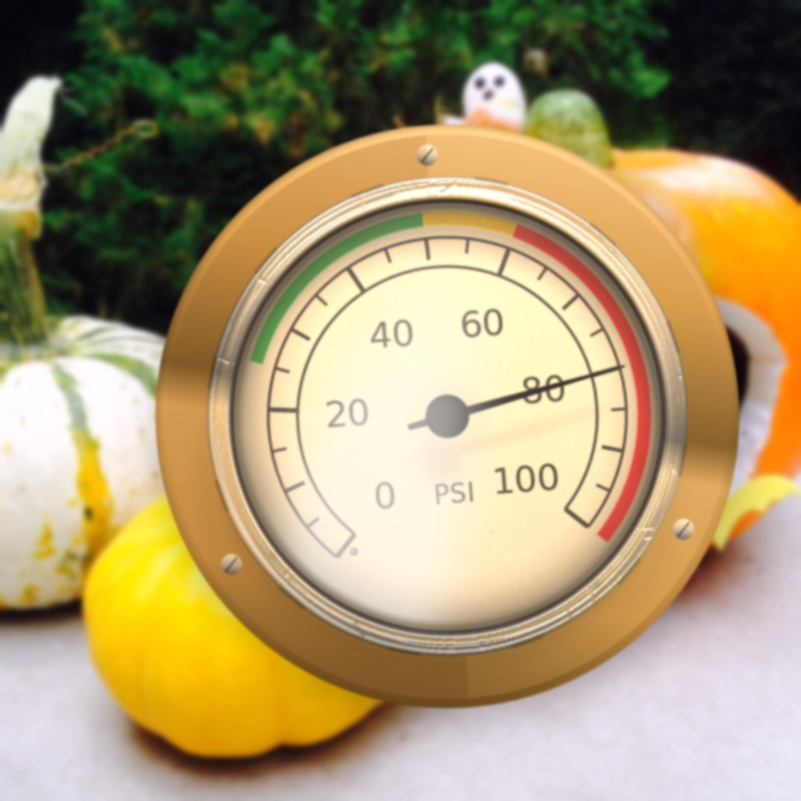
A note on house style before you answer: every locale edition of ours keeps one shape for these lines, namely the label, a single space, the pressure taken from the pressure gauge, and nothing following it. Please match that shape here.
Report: 80 psi
